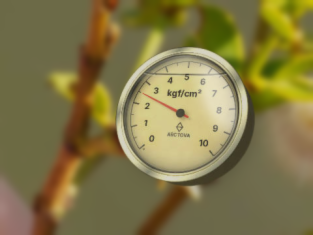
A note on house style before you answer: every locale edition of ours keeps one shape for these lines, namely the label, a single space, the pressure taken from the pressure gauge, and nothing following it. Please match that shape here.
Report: 2.5 kg/cm²
